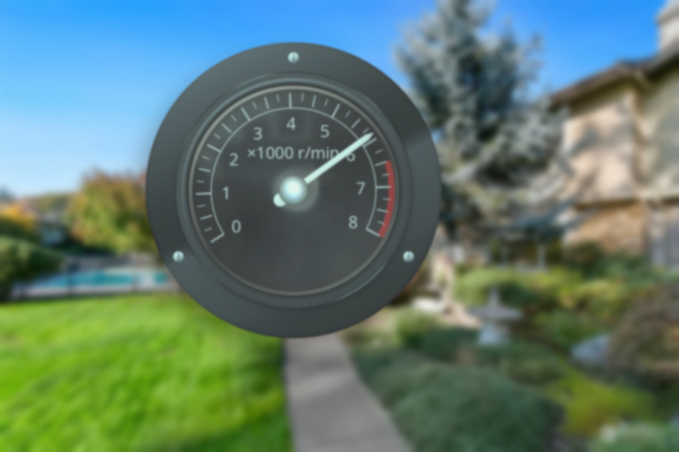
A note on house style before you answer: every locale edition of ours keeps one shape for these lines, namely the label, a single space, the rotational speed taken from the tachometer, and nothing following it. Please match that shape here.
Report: 5875 rpm
